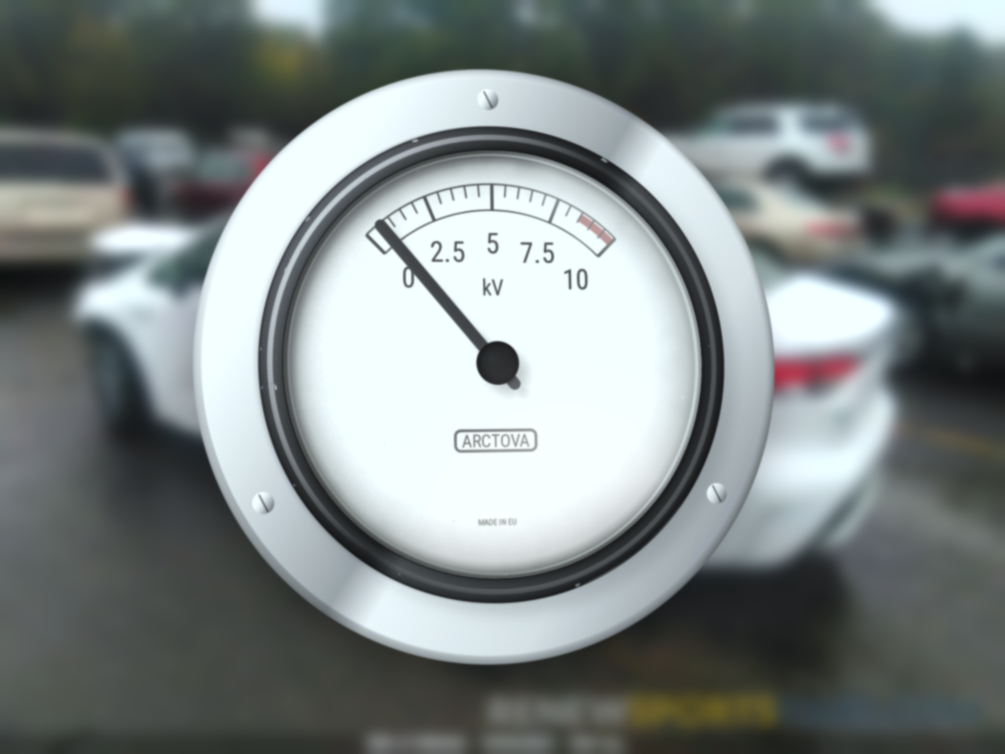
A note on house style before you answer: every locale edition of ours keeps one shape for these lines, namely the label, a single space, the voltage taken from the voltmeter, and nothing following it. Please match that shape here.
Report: 0.5 kV
